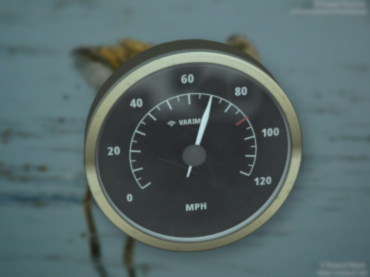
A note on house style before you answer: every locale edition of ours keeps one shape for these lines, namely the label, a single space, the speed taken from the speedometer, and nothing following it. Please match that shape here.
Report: 70 mph
